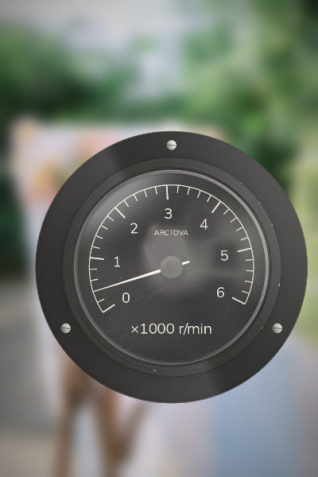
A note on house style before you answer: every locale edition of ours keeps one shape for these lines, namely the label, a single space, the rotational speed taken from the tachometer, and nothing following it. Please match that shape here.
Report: 400 rpm
